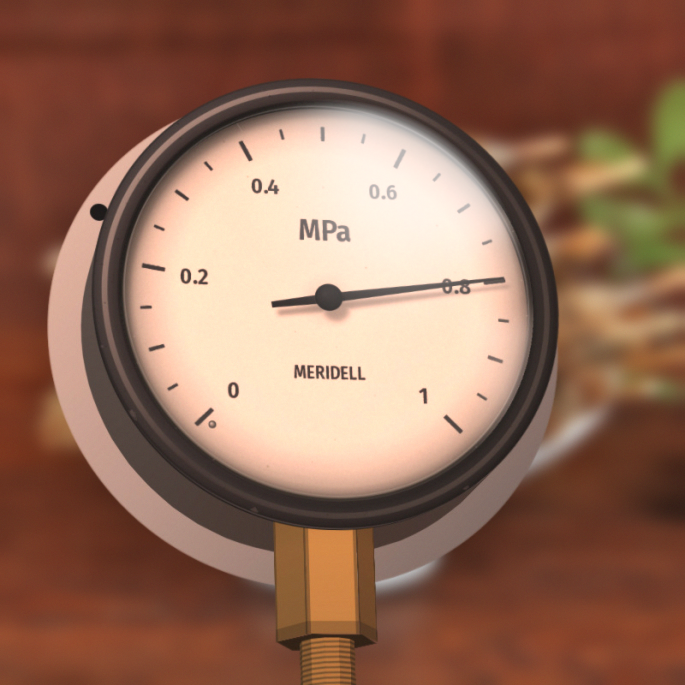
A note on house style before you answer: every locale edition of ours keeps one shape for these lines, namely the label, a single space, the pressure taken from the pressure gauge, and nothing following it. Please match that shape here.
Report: 0.8 MPa
